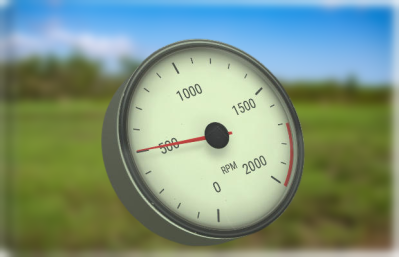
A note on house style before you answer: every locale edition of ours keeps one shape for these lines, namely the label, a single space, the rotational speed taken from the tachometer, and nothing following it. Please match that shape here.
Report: 500 rpm
